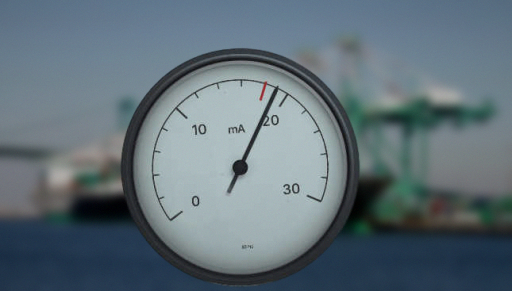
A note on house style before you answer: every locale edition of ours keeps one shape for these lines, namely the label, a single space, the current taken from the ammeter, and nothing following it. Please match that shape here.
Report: 19 mA
